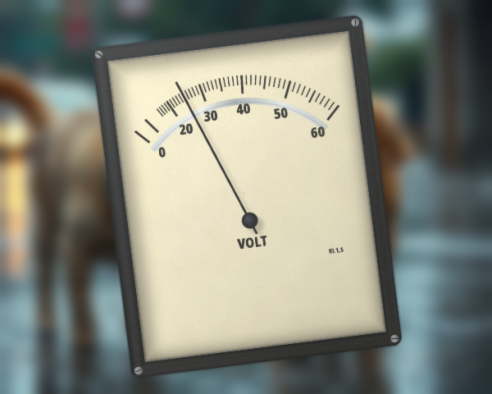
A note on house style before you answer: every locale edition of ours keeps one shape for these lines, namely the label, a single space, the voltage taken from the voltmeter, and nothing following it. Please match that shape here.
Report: 25 V
